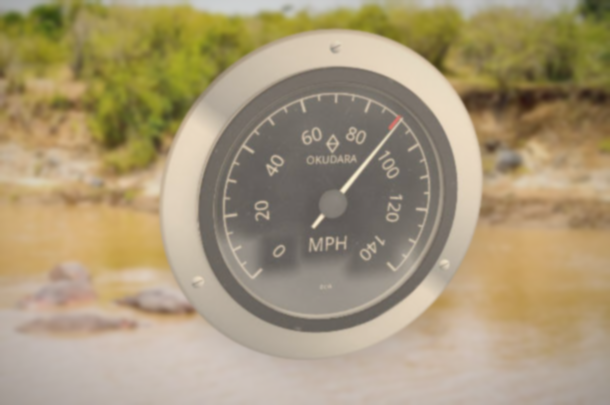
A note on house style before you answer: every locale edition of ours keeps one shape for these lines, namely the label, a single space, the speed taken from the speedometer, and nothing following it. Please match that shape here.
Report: 90 mph
